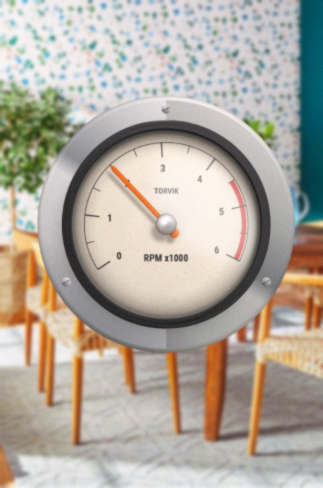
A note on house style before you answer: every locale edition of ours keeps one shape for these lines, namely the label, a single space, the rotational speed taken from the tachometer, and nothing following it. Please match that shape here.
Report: 2000 rpm
